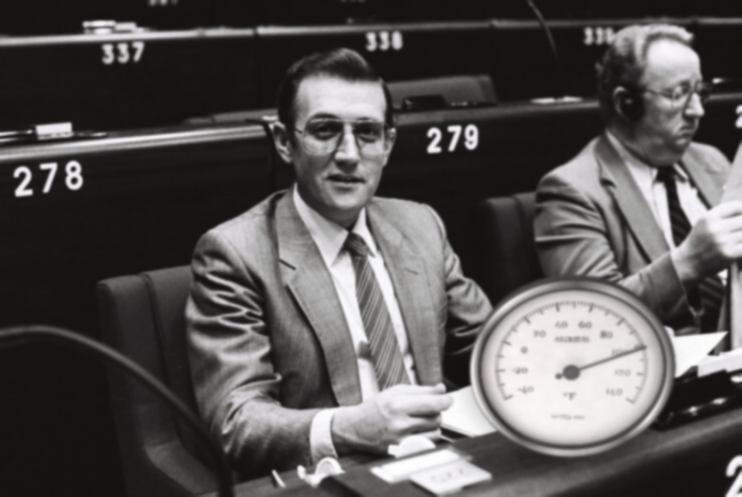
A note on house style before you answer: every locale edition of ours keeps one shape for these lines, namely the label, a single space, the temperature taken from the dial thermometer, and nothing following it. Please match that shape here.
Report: 100 °F
